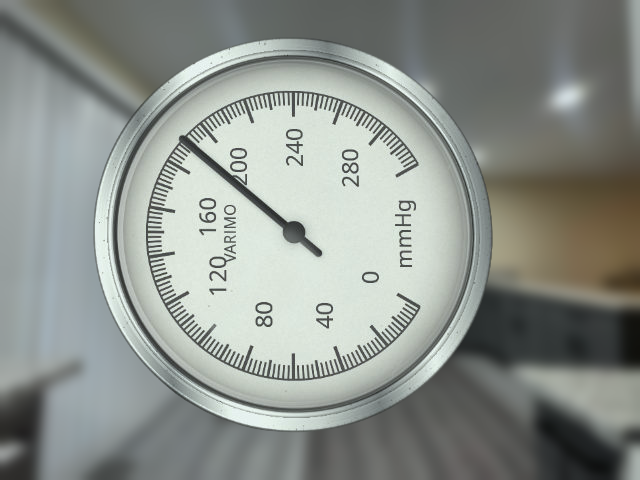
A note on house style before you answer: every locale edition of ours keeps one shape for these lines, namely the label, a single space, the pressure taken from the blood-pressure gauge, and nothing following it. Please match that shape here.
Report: 190 mmHg
